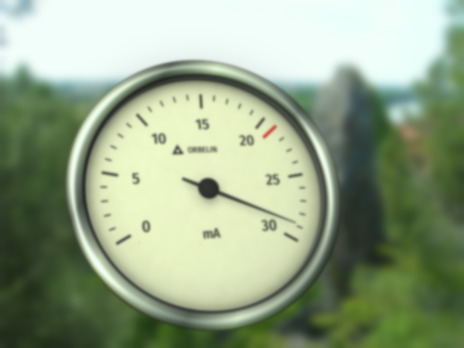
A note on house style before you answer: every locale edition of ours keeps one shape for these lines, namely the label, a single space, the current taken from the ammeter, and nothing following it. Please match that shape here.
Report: 29 mA
